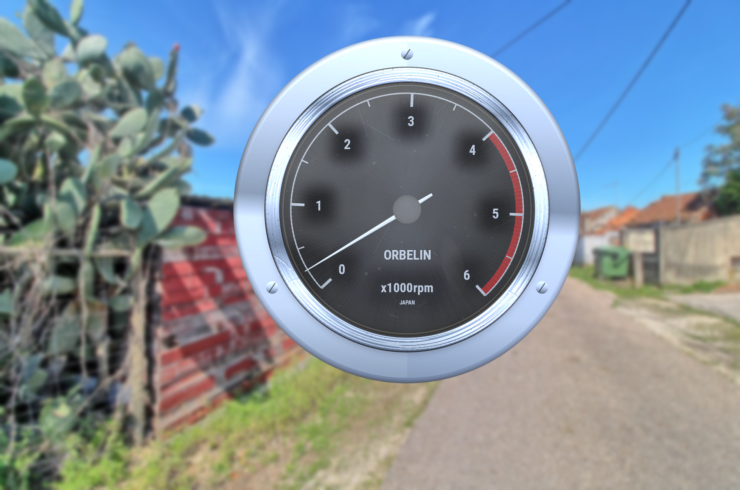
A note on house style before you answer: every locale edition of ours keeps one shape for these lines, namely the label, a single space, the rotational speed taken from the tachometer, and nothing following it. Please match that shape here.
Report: 250 rpm
